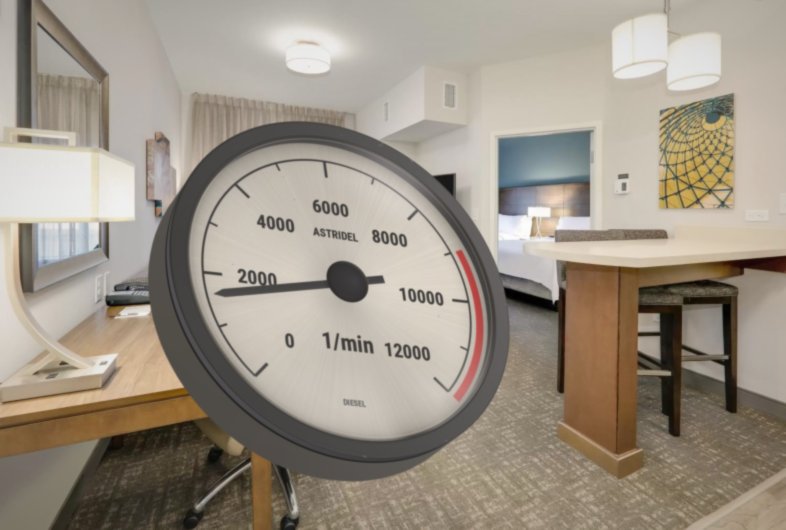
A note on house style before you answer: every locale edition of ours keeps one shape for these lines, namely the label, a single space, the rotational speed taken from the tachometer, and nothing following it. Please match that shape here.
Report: 1500 rpm
